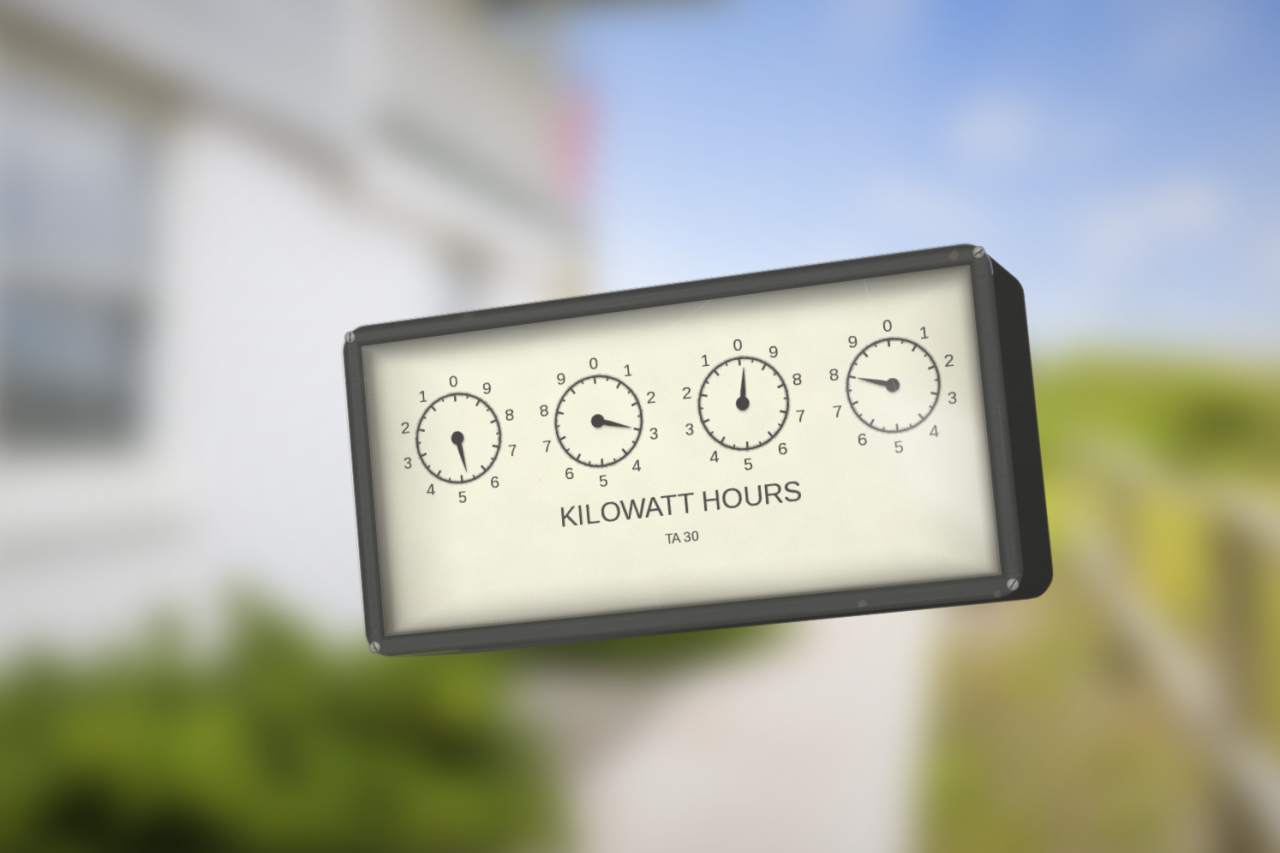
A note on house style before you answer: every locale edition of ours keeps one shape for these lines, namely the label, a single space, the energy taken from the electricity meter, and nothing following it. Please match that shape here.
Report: 5298 kWh
